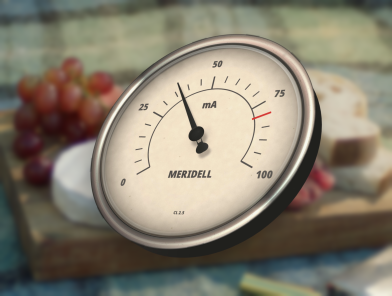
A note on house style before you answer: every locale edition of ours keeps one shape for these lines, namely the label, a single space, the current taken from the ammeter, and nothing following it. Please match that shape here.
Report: 37.5 mA
